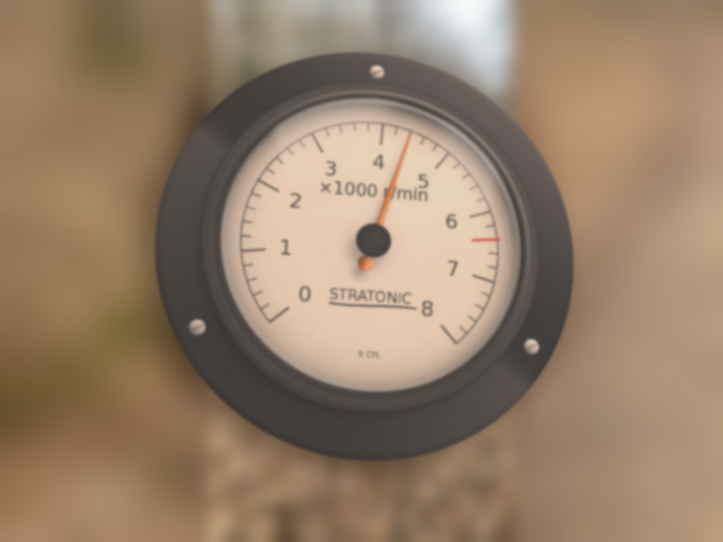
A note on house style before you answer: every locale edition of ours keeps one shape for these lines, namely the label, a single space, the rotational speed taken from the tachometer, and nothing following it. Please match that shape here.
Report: 4400 rpm
